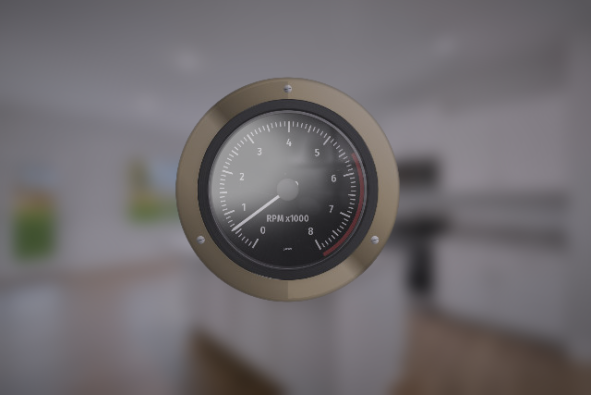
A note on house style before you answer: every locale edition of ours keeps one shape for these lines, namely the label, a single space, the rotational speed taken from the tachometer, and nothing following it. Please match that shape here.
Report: 600 rpm
